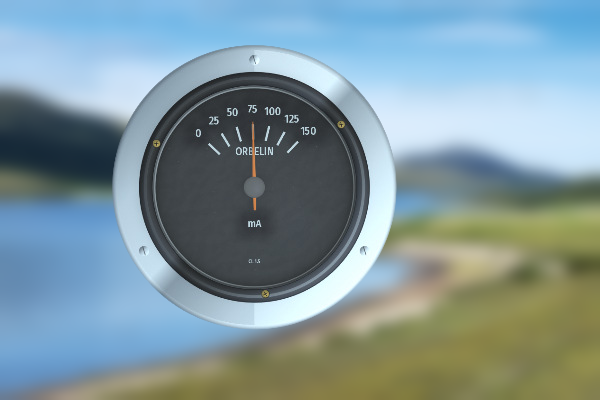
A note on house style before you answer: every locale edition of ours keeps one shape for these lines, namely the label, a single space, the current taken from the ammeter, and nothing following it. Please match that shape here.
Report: 75 mA
